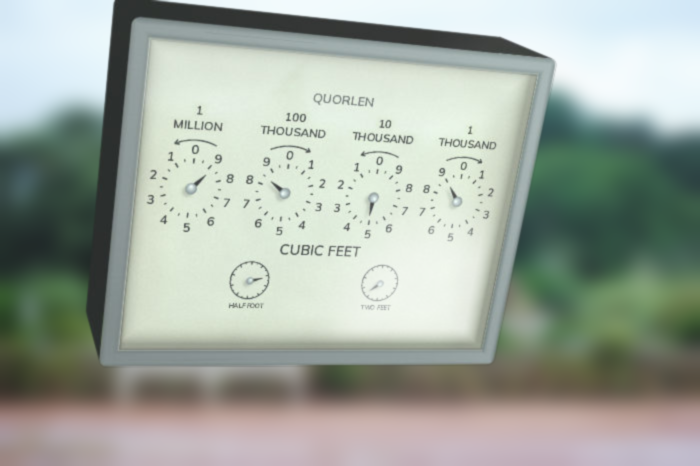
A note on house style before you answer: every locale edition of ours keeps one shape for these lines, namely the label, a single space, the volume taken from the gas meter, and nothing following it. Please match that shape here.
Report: 884900 ft³
